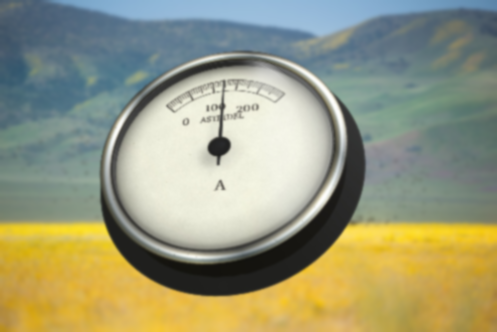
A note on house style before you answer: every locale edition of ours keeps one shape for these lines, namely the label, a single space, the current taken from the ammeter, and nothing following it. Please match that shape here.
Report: 125 A
